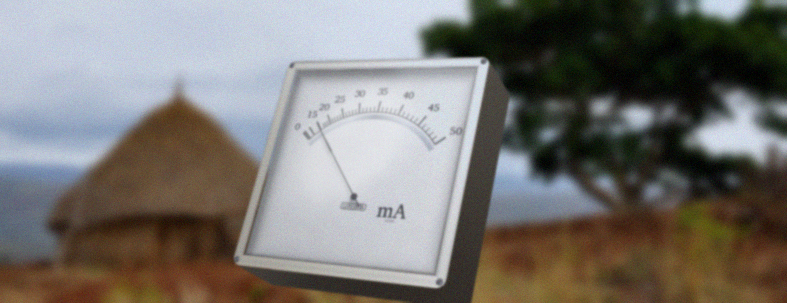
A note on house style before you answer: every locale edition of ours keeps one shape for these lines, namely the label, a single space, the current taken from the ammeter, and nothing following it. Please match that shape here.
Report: 15 mA
